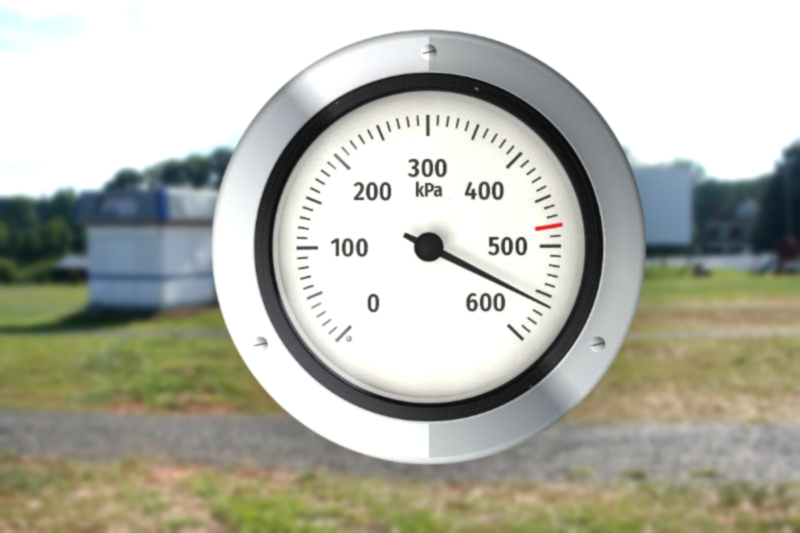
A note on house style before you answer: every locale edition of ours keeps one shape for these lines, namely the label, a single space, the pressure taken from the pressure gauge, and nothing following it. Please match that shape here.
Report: 560 kPa
